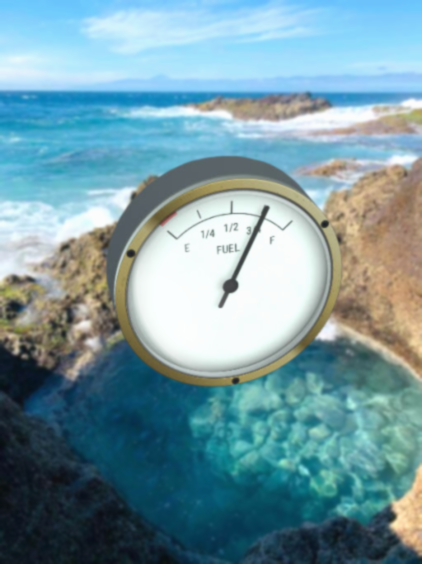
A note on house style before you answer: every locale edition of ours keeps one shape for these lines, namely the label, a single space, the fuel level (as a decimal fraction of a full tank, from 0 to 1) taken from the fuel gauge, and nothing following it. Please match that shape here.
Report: 0.75
